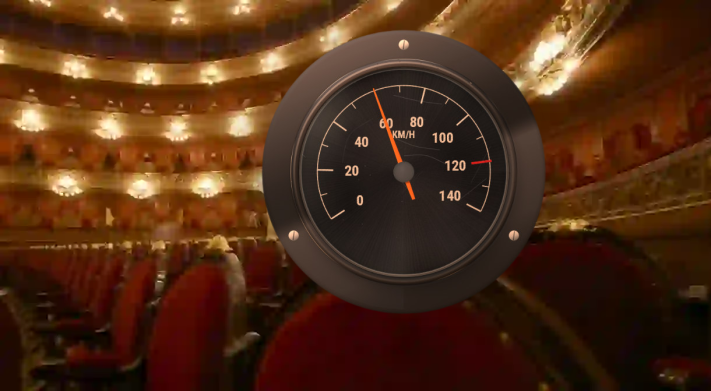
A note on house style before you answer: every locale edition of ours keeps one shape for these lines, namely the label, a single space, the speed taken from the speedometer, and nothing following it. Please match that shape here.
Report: 60 km/h
